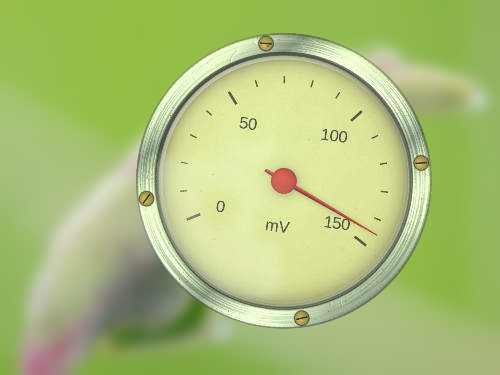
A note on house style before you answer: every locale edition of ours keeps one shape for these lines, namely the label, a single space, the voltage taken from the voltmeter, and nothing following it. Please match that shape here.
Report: 145 mV
